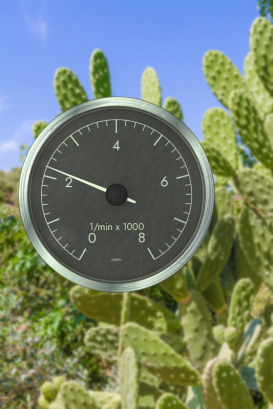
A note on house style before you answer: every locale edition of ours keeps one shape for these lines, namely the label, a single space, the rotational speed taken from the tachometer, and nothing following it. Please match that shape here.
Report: 2200 rpm
